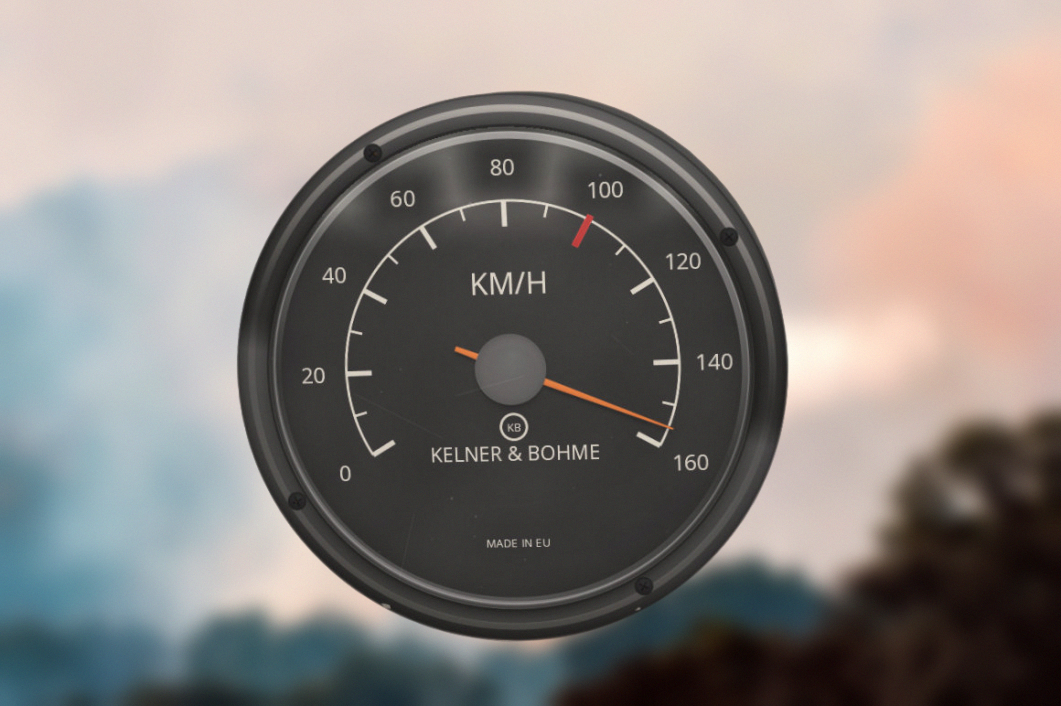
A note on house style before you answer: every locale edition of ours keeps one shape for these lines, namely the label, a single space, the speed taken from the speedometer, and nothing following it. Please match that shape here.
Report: 155 km/h
